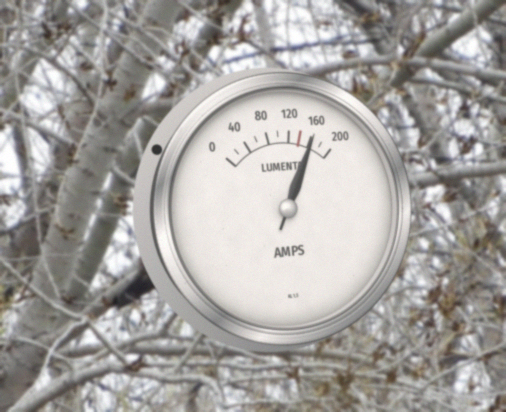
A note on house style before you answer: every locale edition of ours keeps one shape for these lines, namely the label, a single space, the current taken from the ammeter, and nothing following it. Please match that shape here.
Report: 160 A
